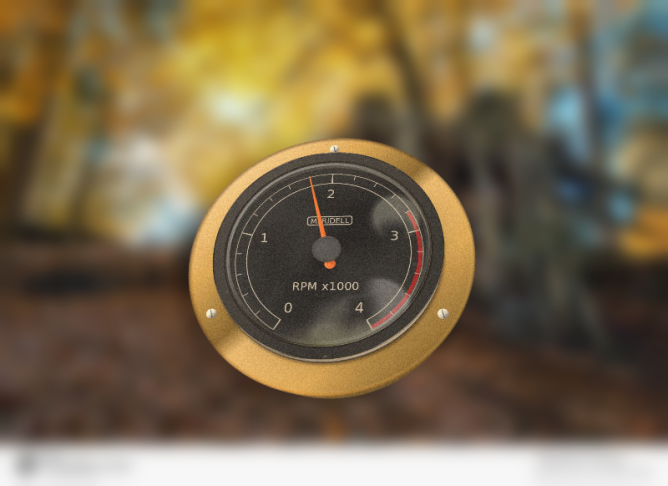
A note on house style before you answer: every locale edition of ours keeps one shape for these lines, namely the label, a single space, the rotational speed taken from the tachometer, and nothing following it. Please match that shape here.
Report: 1800 rpm
